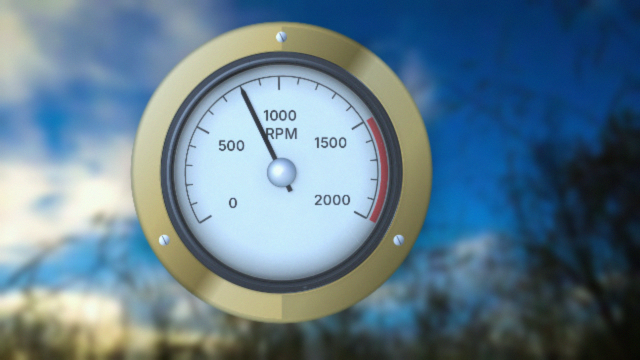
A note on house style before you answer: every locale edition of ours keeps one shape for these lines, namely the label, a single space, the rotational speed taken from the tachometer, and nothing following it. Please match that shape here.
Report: 800 rpm
